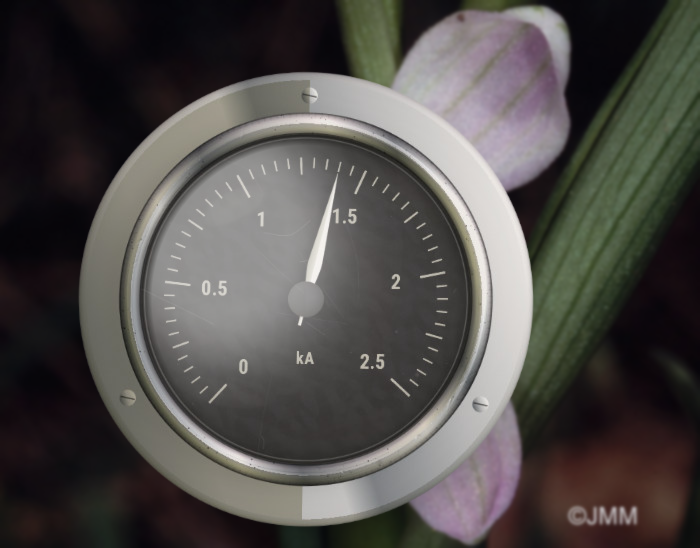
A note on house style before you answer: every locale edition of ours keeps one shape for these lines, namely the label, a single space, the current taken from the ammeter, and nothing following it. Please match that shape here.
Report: 1.4 kA
